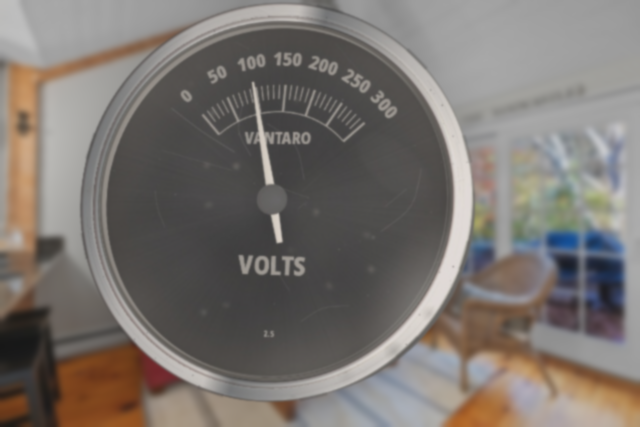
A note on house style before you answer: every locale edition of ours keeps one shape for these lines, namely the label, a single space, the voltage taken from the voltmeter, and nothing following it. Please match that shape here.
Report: 100 V
